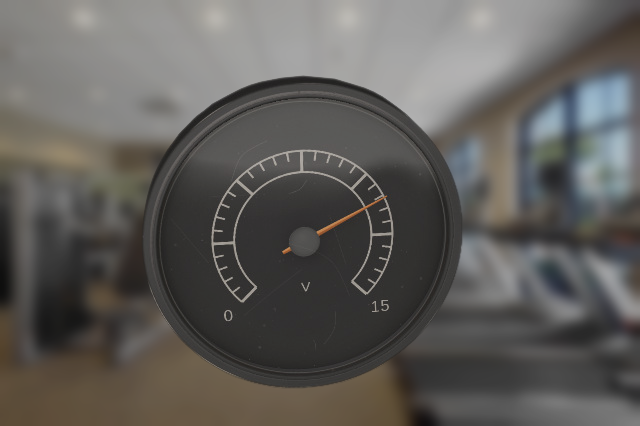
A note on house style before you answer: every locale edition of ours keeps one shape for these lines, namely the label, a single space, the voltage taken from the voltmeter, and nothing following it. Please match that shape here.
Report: 11 V
